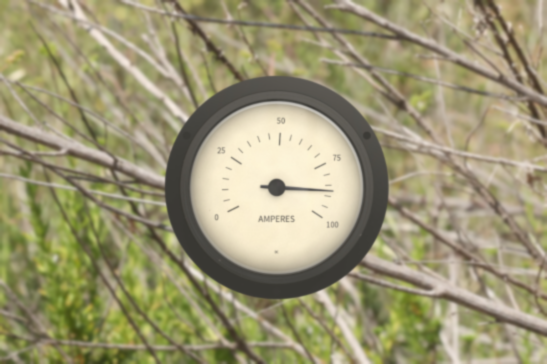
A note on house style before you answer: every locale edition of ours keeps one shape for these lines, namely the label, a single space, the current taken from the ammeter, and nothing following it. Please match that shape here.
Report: 87.5 A
